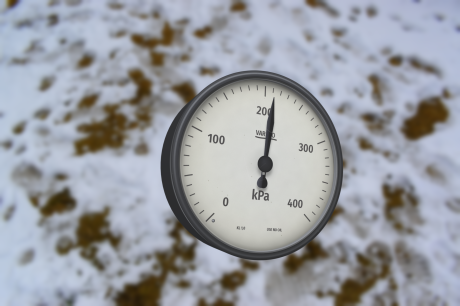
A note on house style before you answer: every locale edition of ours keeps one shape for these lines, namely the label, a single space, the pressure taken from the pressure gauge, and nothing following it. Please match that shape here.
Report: 210 kPa
